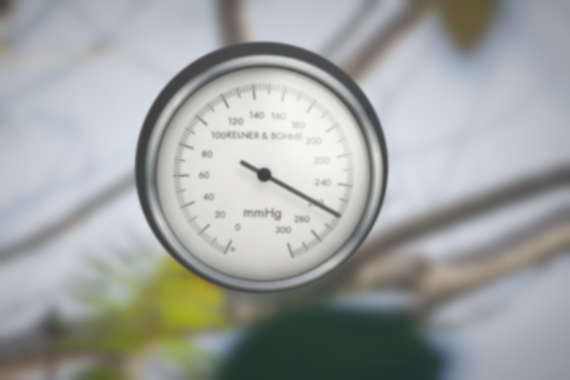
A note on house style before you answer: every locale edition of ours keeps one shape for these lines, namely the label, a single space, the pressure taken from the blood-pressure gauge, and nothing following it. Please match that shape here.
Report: 260 mmHg
